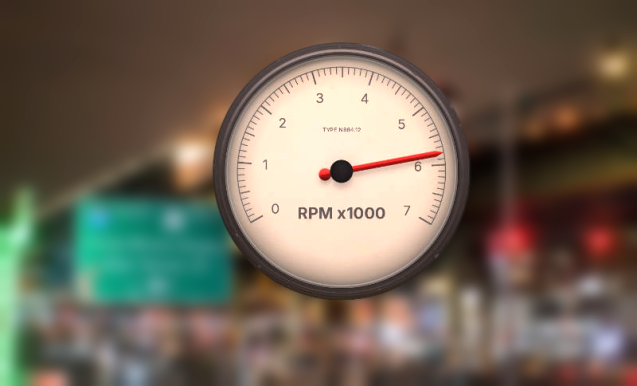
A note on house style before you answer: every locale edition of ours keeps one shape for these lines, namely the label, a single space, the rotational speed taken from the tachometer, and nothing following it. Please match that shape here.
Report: 5800 rpm
